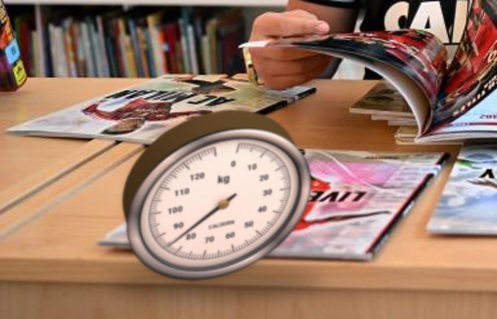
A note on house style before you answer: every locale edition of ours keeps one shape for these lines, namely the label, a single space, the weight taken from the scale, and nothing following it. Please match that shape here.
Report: 85 kg
